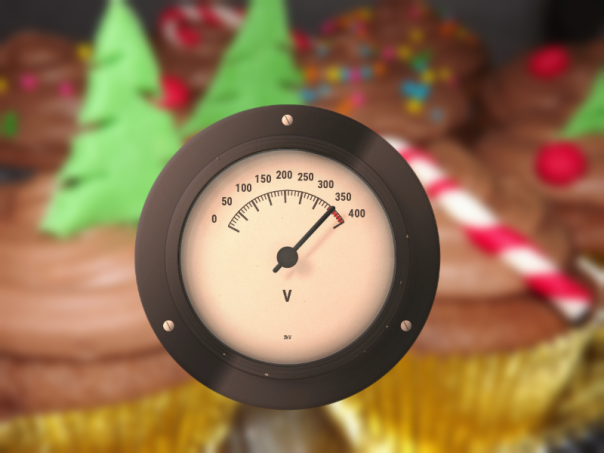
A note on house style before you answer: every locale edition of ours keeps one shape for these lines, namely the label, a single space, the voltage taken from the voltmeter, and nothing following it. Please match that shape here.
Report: 350 V
